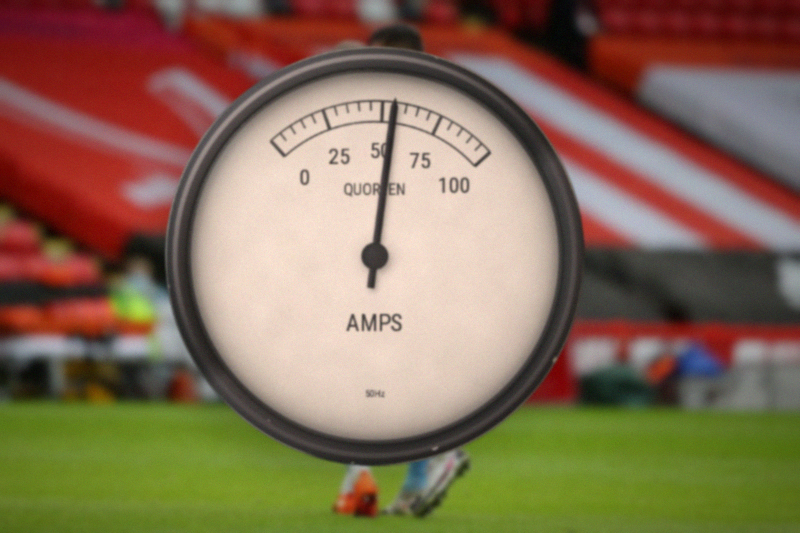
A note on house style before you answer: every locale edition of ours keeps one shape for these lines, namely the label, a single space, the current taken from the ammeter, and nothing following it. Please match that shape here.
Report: 55 A
